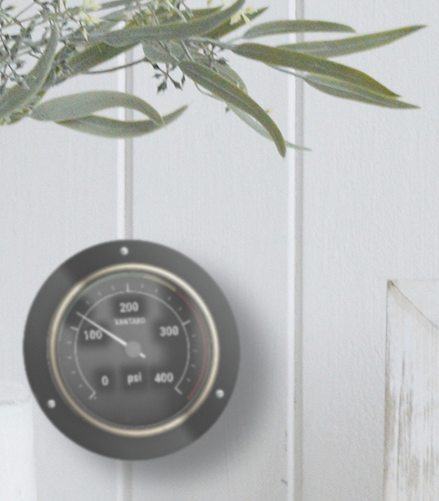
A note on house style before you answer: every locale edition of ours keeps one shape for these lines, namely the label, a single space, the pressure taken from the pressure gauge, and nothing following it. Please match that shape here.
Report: 120 psi
